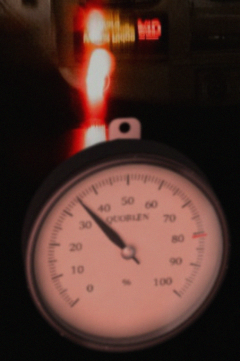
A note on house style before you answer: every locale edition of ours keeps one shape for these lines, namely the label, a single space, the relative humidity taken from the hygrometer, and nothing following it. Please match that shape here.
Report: 35 %
